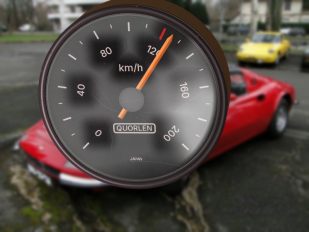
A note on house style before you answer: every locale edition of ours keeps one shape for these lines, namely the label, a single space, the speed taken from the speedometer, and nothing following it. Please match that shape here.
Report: 125 km/h
